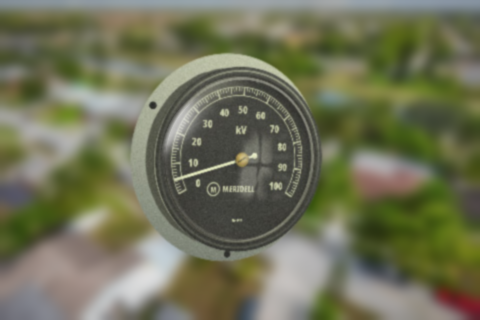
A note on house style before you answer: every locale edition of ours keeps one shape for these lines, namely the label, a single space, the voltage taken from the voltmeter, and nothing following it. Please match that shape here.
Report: 5 kV
